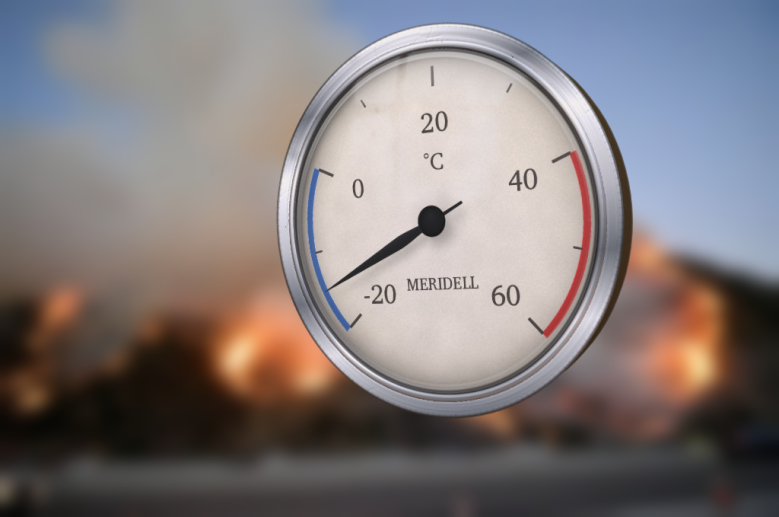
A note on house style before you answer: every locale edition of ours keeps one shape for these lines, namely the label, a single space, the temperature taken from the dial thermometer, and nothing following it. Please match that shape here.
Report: -15 °C
